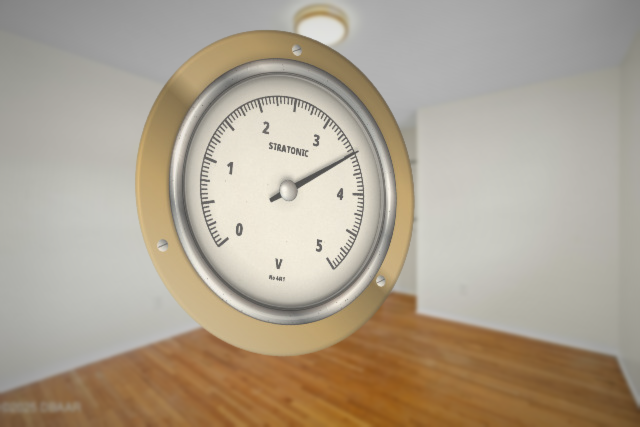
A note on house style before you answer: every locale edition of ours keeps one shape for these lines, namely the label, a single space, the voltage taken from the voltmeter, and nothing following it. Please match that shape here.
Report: 3.5 V
